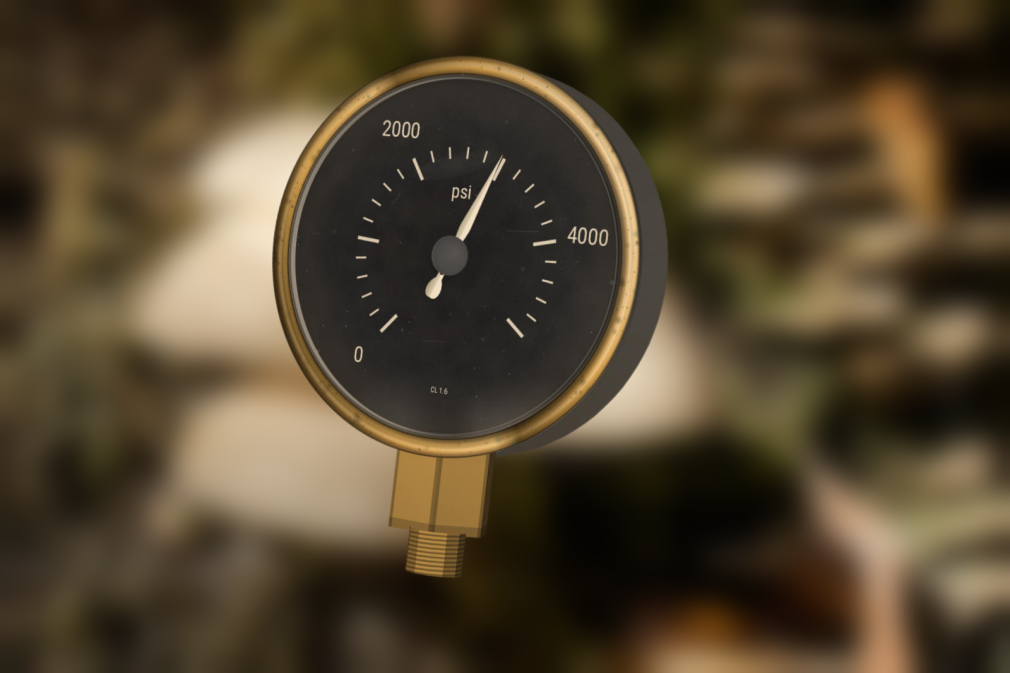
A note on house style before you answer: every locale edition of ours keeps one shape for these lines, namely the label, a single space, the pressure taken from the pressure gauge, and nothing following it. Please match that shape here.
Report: 3000 psi
